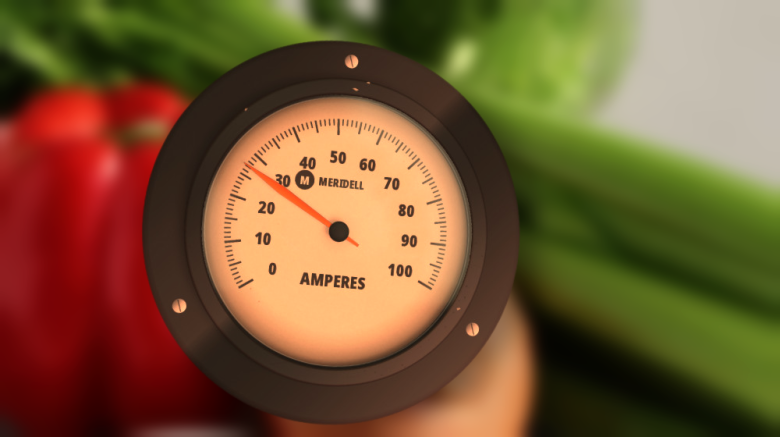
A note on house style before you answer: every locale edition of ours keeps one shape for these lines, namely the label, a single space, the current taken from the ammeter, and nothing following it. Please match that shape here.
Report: 27 A
